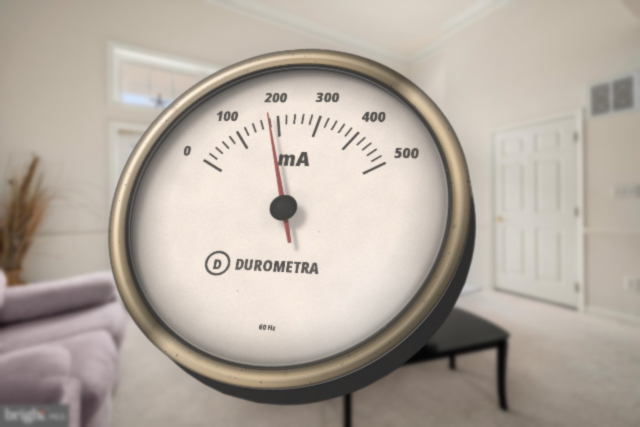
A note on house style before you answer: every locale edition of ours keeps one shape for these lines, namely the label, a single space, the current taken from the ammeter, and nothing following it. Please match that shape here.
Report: 180 mA
